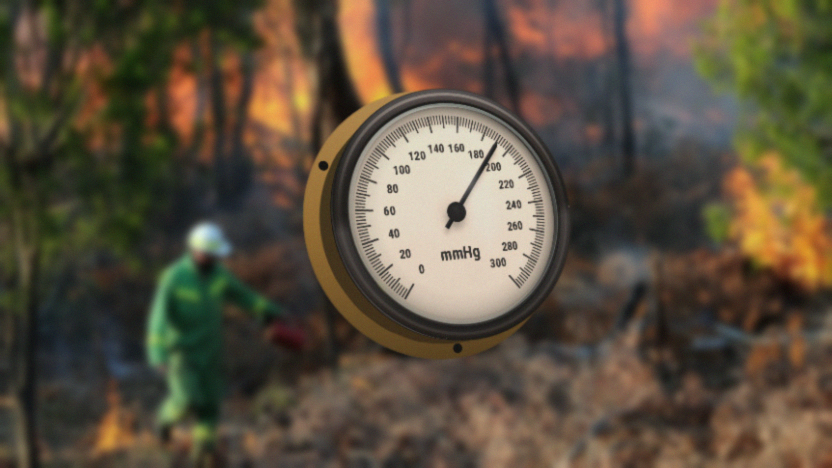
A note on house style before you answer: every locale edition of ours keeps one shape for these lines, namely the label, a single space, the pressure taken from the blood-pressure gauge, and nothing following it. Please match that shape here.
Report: 190 mmHg
